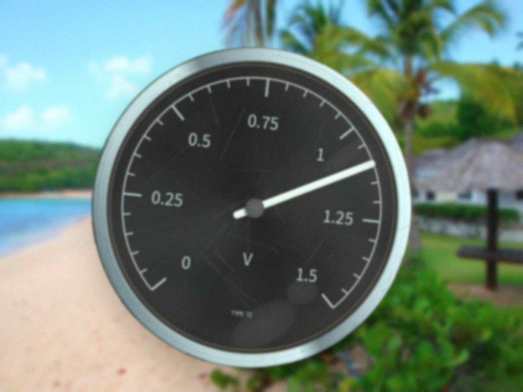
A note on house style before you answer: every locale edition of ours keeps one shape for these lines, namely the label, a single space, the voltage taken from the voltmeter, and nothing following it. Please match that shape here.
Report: 1.1 V
